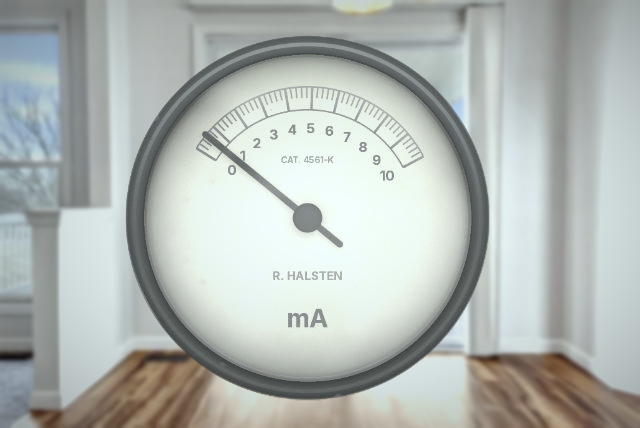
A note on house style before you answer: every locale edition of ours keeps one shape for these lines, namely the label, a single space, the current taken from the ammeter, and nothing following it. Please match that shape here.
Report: 0.6 mA
